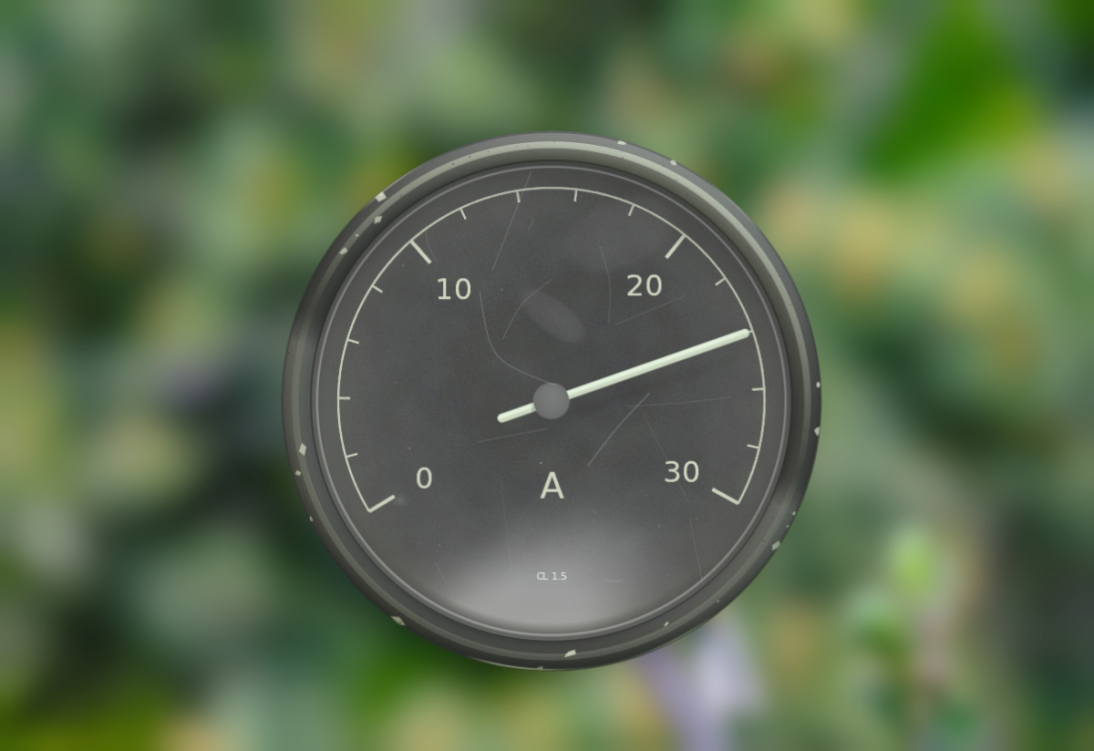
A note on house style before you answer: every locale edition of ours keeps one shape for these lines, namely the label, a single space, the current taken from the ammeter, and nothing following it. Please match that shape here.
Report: 24 A
